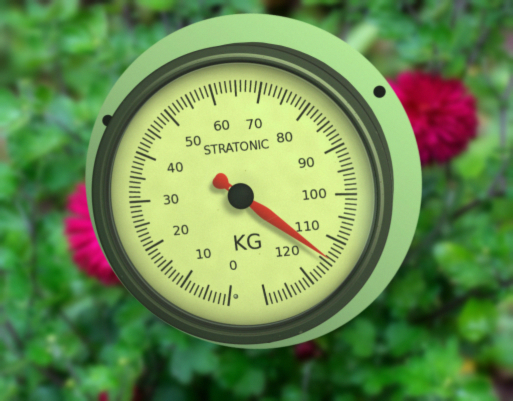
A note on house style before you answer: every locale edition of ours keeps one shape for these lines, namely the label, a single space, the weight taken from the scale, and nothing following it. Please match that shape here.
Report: 114 kg
